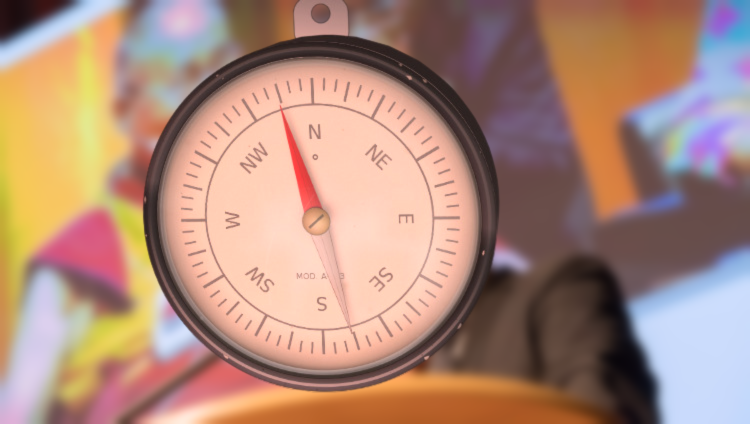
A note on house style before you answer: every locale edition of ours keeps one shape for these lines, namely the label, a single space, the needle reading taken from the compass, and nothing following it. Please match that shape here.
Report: 345 °
